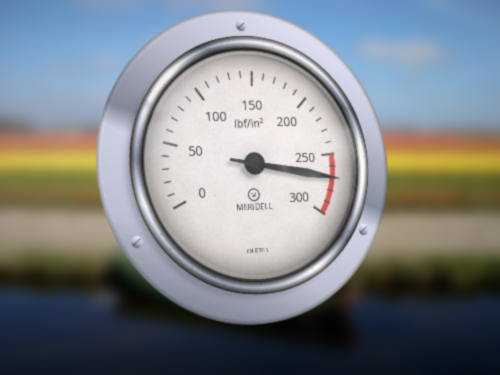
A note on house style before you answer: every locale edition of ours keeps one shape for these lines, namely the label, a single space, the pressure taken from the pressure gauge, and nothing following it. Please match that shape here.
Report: 270 psi
